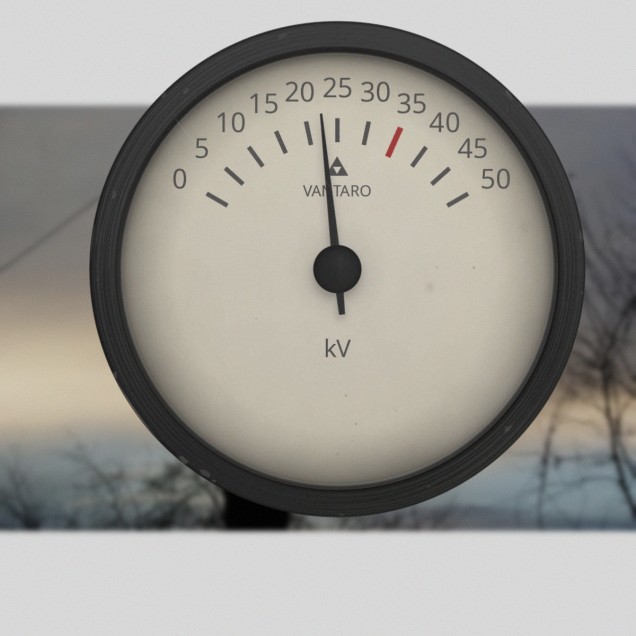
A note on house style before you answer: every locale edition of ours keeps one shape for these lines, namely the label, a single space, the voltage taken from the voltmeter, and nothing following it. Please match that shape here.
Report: 22.5 kV
